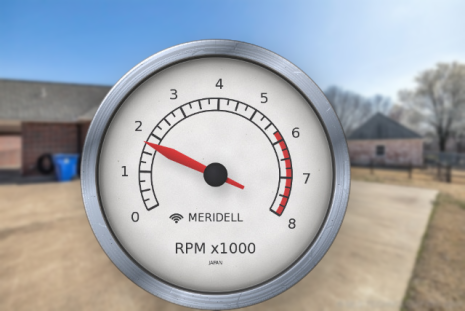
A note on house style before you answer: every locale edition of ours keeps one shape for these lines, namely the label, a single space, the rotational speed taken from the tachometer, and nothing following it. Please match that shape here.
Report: 1750 rpm
